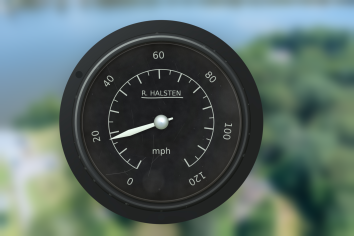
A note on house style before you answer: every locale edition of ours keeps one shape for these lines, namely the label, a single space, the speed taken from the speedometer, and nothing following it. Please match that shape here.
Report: 17.5 mph
